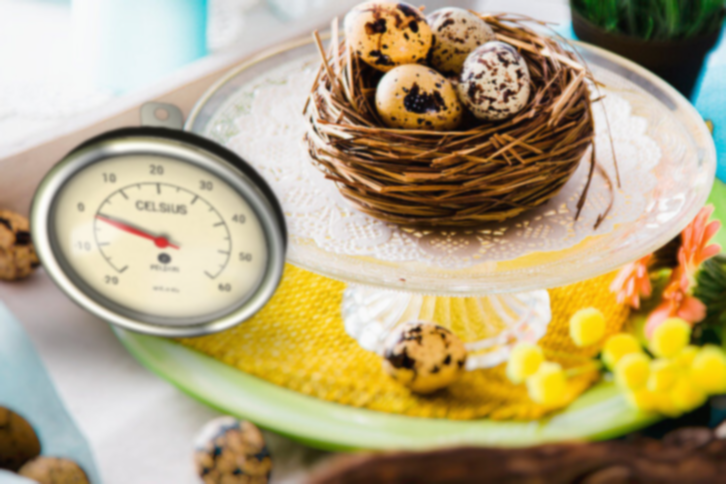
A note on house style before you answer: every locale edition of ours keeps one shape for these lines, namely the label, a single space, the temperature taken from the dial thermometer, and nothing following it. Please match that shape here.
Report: 0 °C
